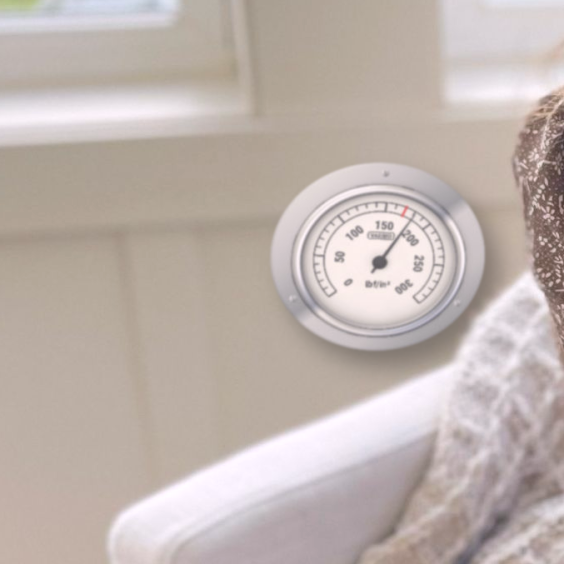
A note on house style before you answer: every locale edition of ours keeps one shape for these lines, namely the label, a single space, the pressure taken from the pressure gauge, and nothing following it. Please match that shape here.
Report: 180 psi
